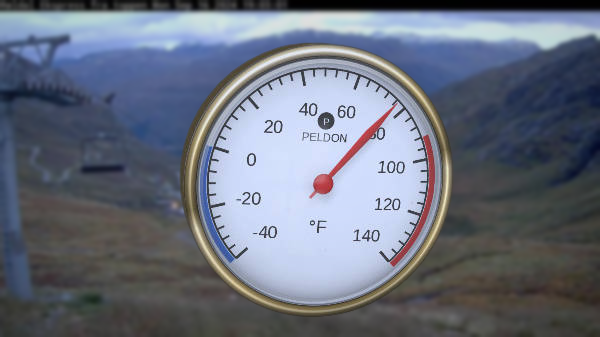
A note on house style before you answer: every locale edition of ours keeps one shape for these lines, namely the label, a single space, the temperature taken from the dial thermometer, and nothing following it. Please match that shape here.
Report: 76 °F
